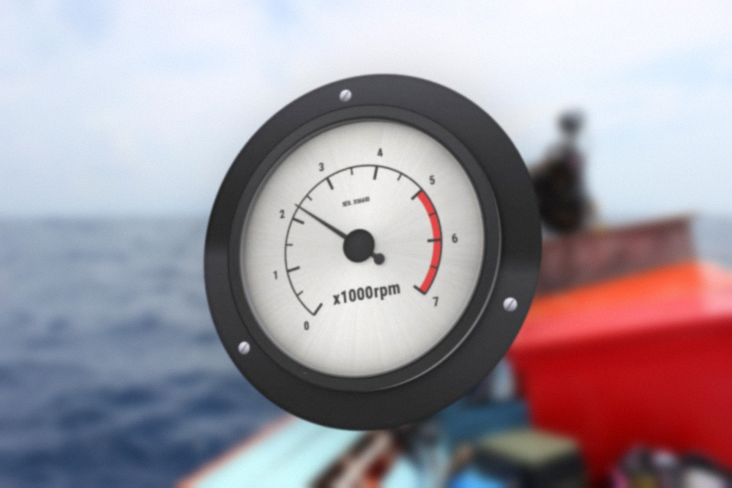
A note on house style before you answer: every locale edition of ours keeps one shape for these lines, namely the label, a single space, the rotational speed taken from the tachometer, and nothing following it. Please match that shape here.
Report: 2250 rpm
